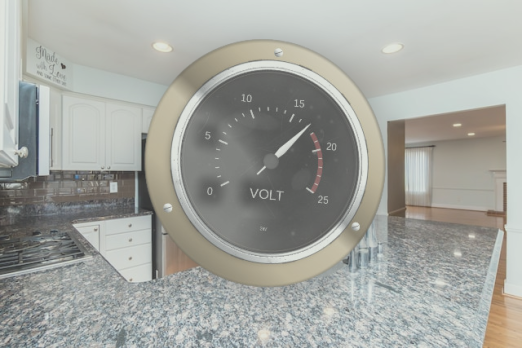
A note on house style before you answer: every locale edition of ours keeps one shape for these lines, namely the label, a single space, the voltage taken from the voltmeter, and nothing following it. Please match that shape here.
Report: 17 V
